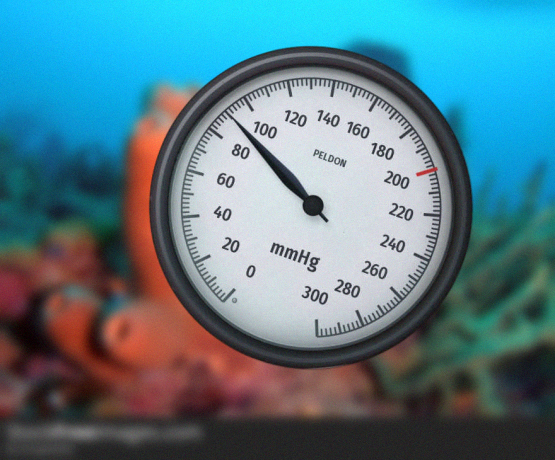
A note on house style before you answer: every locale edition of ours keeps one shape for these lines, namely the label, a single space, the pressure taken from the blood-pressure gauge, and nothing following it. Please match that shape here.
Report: 90 mmHg
